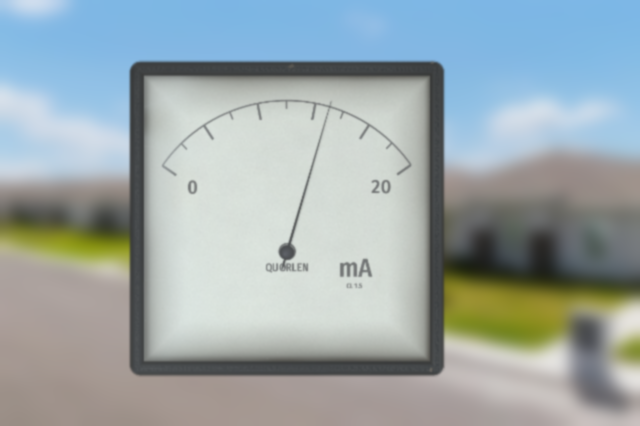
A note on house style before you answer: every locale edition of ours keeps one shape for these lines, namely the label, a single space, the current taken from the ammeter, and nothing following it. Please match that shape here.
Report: 13 mA
